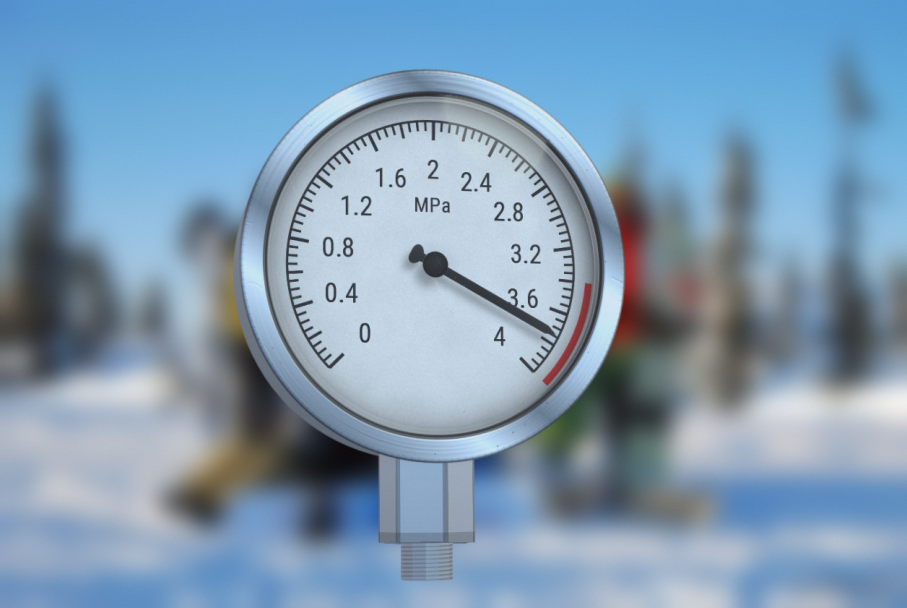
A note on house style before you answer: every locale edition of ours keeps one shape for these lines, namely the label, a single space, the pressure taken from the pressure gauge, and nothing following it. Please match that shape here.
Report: 3.75 MPa
